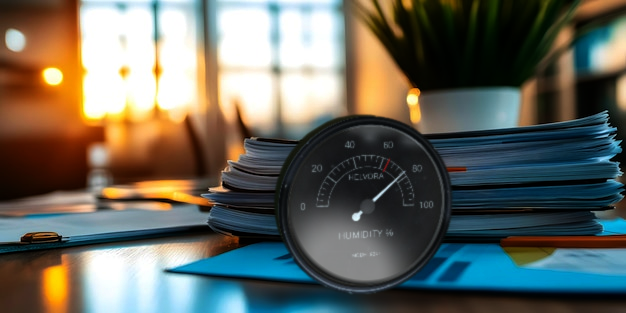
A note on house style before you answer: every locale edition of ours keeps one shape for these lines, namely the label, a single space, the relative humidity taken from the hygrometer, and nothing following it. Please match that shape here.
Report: 76 %
